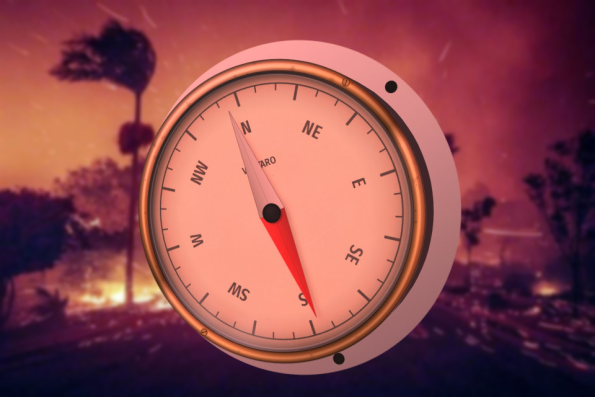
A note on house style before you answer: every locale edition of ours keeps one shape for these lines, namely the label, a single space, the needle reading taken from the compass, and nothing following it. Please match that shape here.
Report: 175 °
